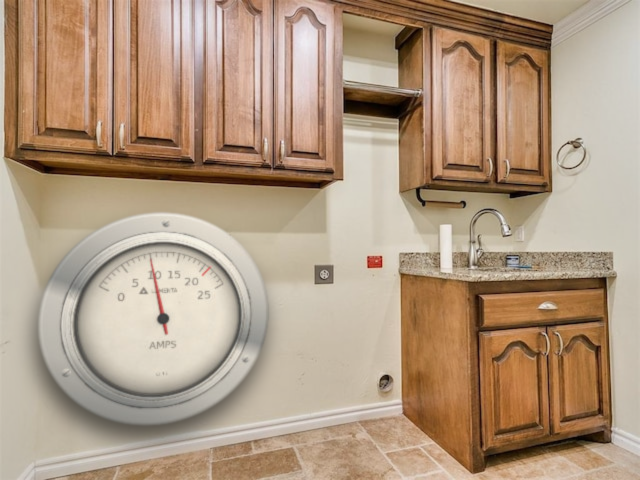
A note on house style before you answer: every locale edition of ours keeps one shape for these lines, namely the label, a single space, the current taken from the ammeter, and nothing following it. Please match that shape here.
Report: 10 A
